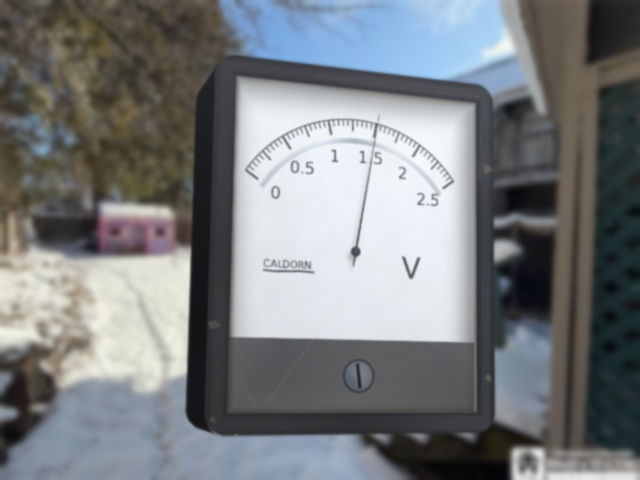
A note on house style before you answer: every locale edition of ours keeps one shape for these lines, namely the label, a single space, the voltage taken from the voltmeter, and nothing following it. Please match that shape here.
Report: 1.5 V
